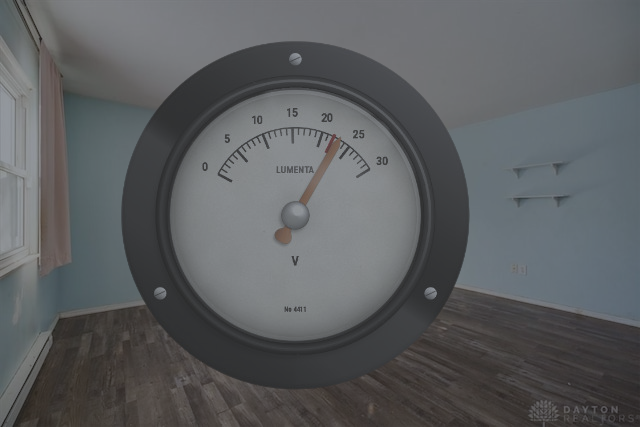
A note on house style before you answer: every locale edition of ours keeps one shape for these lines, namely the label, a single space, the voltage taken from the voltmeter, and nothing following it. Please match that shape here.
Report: 23 V
